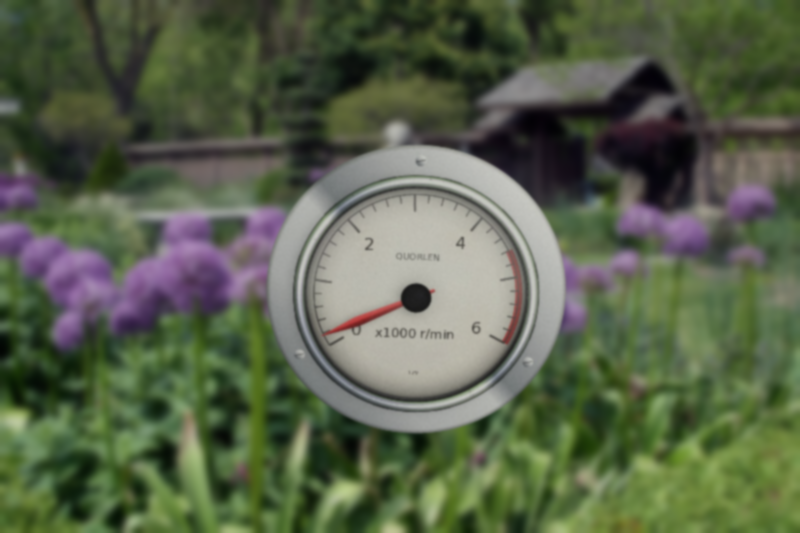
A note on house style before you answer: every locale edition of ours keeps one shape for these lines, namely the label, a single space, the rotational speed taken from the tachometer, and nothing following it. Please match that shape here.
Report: 200 rpm
